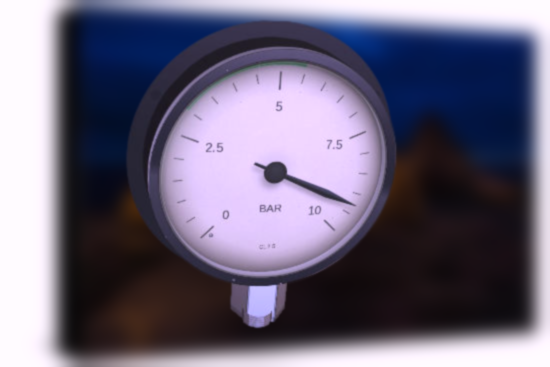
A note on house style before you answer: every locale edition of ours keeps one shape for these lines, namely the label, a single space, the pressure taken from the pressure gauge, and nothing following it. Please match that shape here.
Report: 9.25 bar
